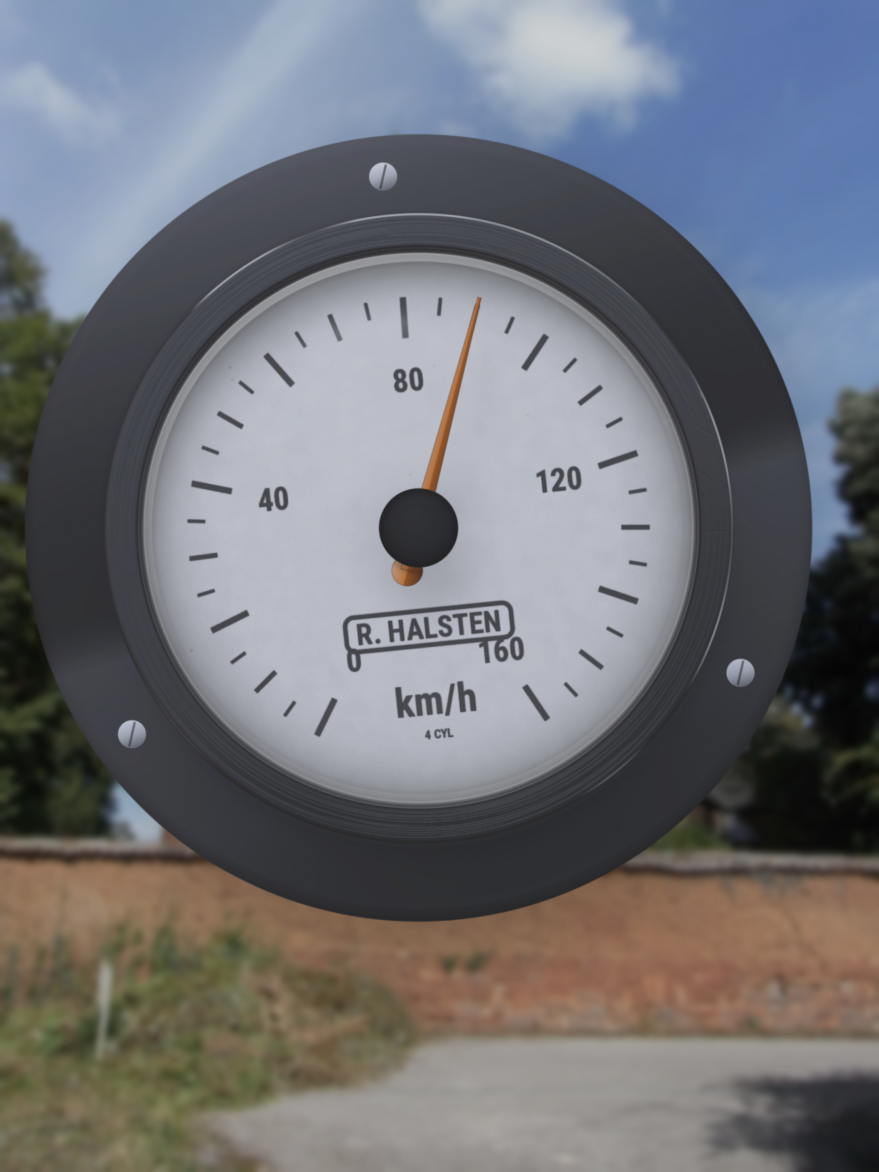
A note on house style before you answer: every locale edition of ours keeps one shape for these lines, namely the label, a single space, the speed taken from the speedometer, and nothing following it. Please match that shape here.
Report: 90 km/h
